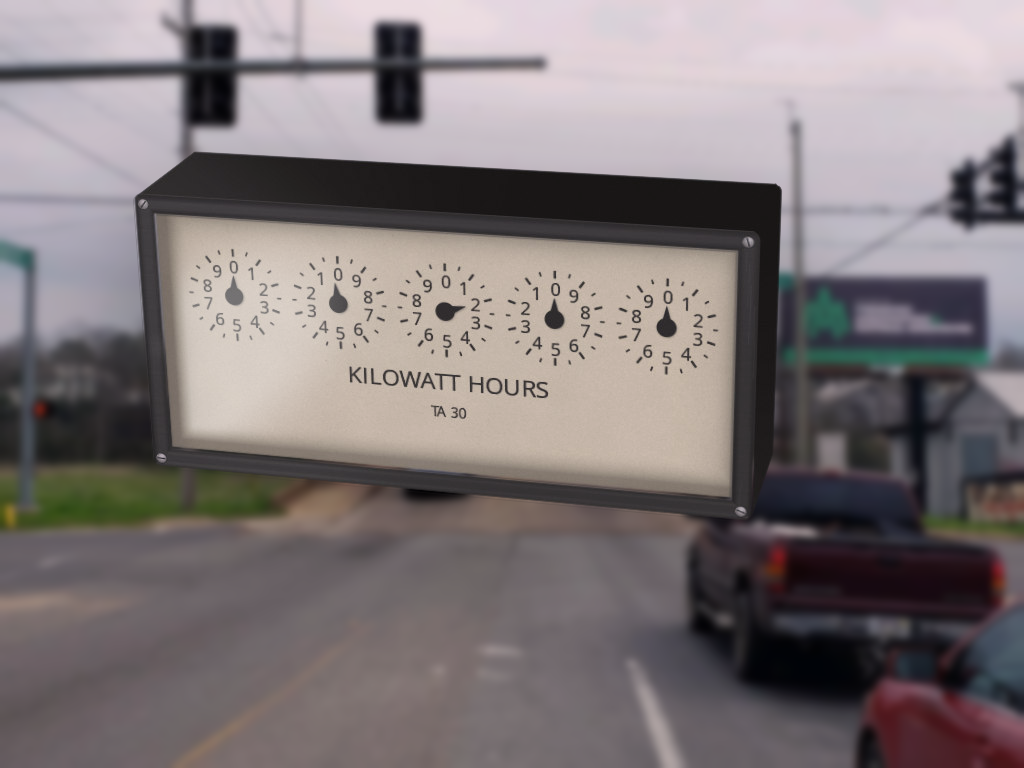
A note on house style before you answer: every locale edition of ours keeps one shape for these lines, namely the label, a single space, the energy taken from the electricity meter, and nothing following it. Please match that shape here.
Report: 200 kWh
